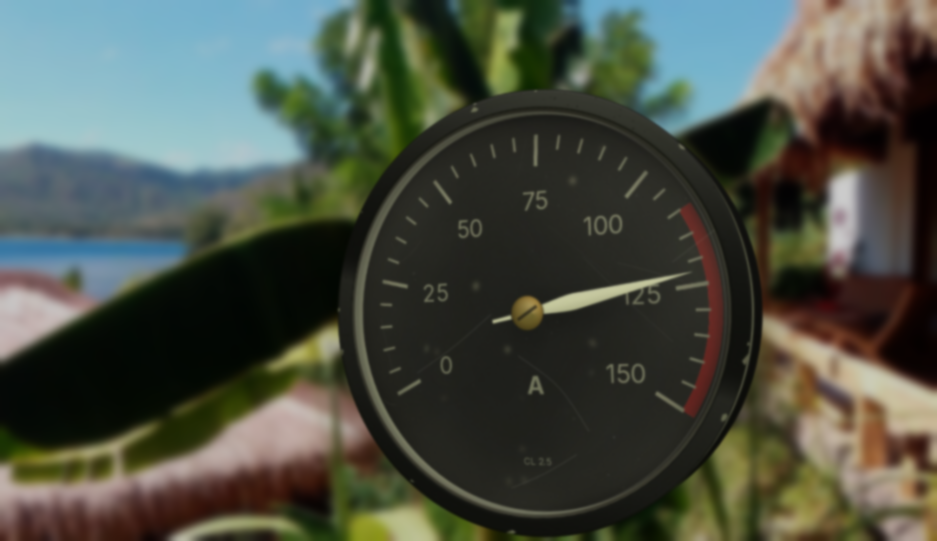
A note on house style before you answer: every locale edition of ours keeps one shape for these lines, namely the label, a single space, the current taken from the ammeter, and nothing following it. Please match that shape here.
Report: 122.5 A
